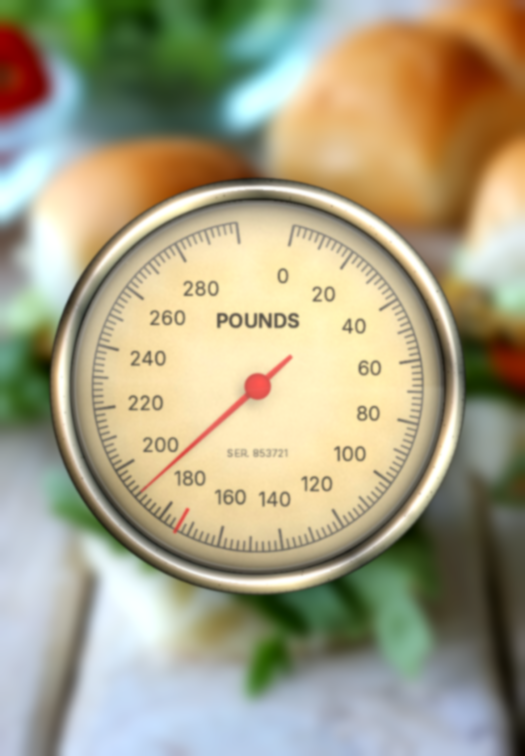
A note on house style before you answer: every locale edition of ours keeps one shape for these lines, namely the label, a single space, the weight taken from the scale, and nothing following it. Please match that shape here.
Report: 190 lb
